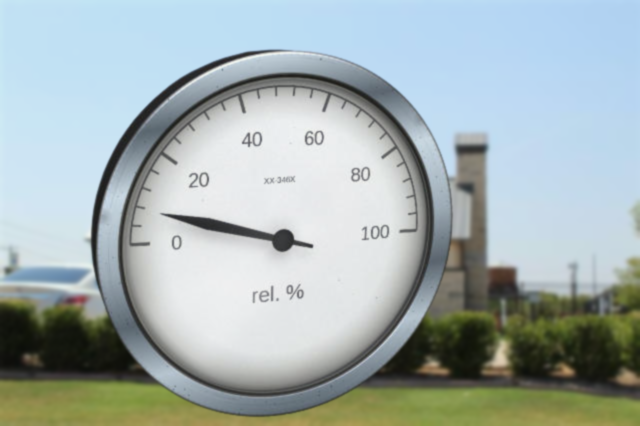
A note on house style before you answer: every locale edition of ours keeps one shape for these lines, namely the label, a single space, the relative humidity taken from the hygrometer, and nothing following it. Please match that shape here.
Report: 8 %
